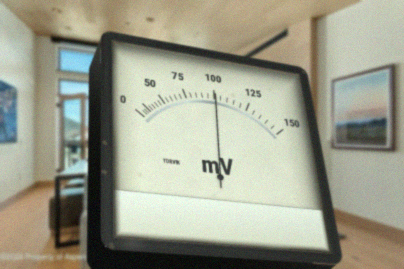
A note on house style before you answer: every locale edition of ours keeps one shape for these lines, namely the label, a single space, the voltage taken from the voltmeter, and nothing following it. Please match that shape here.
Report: 100 mV
